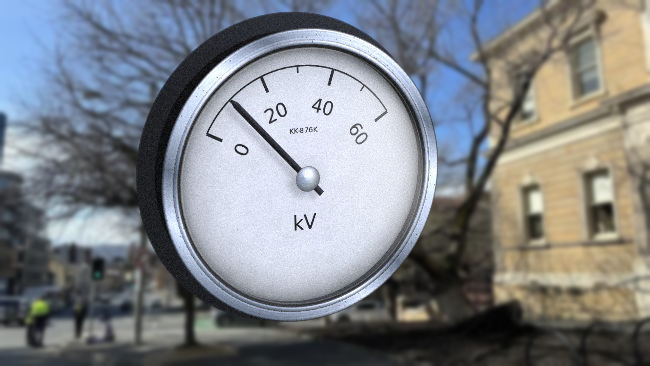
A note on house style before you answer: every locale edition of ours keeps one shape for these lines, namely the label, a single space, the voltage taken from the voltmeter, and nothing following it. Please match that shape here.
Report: 10 kV
